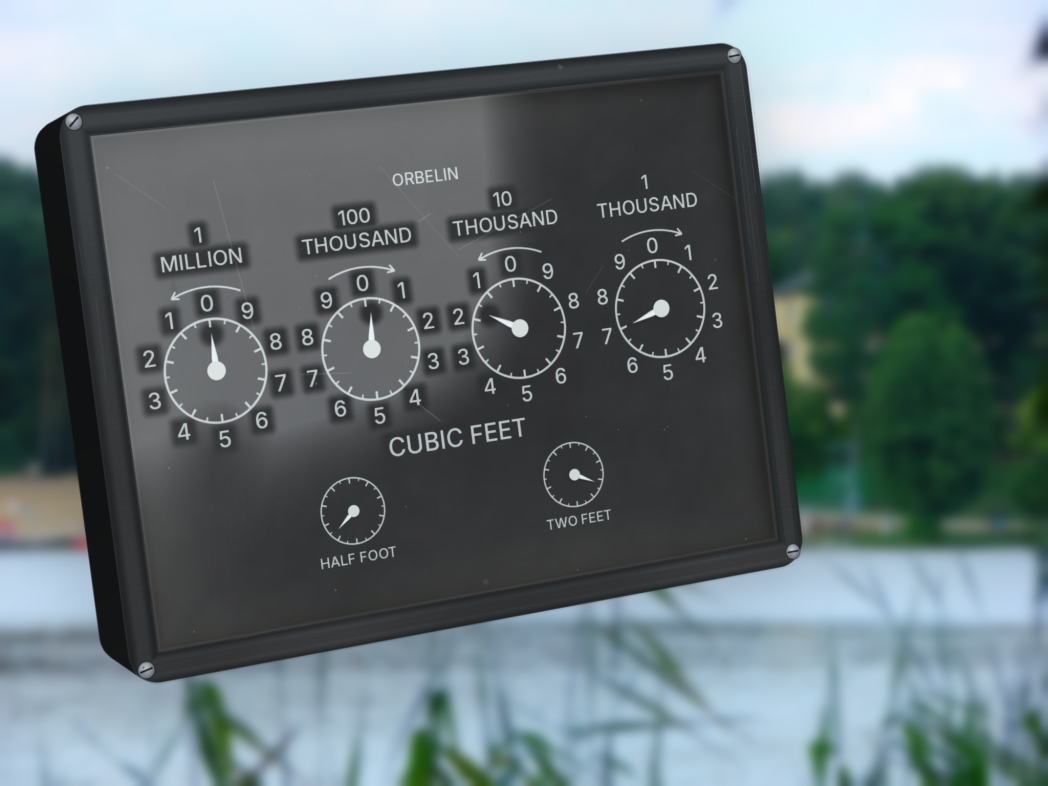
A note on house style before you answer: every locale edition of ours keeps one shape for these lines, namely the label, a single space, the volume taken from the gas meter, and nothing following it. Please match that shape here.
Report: 1700 ft³
